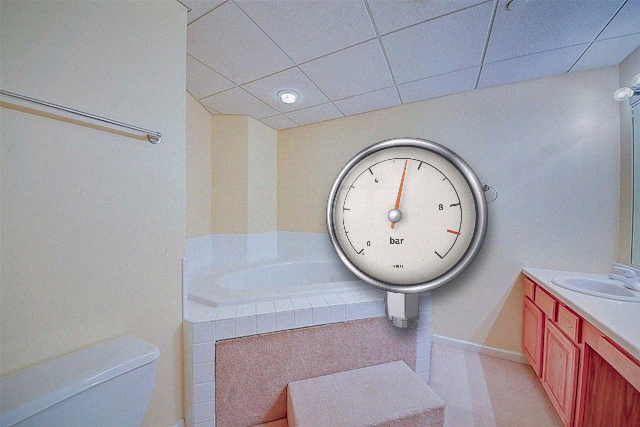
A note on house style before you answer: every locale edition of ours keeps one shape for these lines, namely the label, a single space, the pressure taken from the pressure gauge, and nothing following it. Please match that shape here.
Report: 5.5 bar
